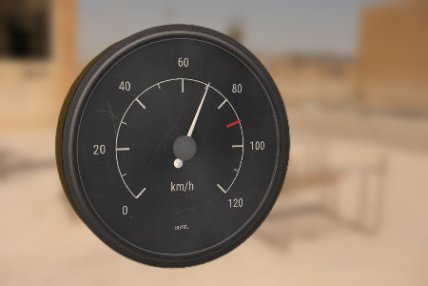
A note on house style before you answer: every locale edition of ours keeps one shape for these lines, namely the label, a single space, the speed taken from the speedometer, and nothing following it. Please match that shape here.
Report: 70 km/h
